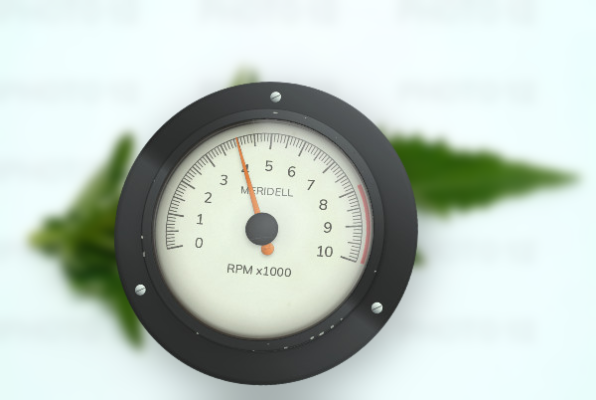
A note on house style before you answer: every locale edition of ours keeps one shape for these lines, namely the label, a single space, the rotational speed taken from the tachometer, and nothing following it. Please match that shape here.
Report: 4000 rpm
